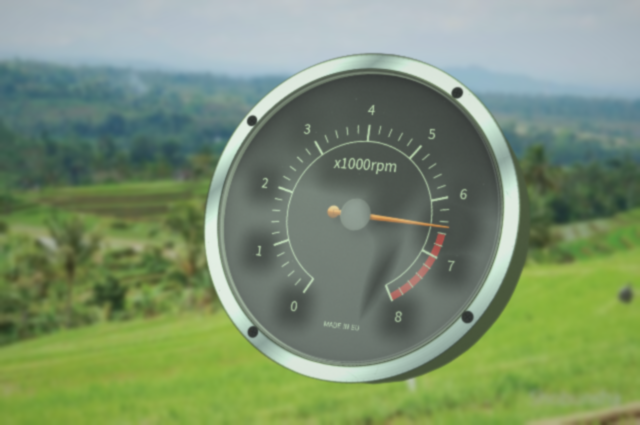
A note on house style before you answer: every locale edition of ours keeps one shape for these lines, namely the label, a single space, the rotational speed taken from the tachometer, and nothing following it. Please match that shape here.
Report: 6500 rpm
